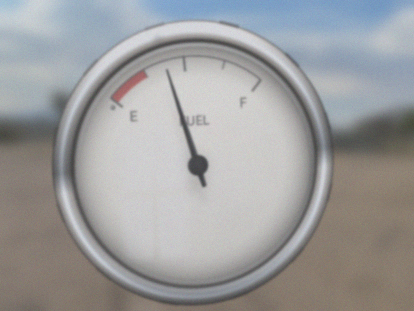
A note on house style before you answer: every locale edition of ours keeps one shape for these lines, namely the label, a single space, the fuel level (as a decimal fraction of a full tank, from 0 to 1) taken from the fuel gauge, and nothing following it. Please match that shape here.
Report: 0.375
